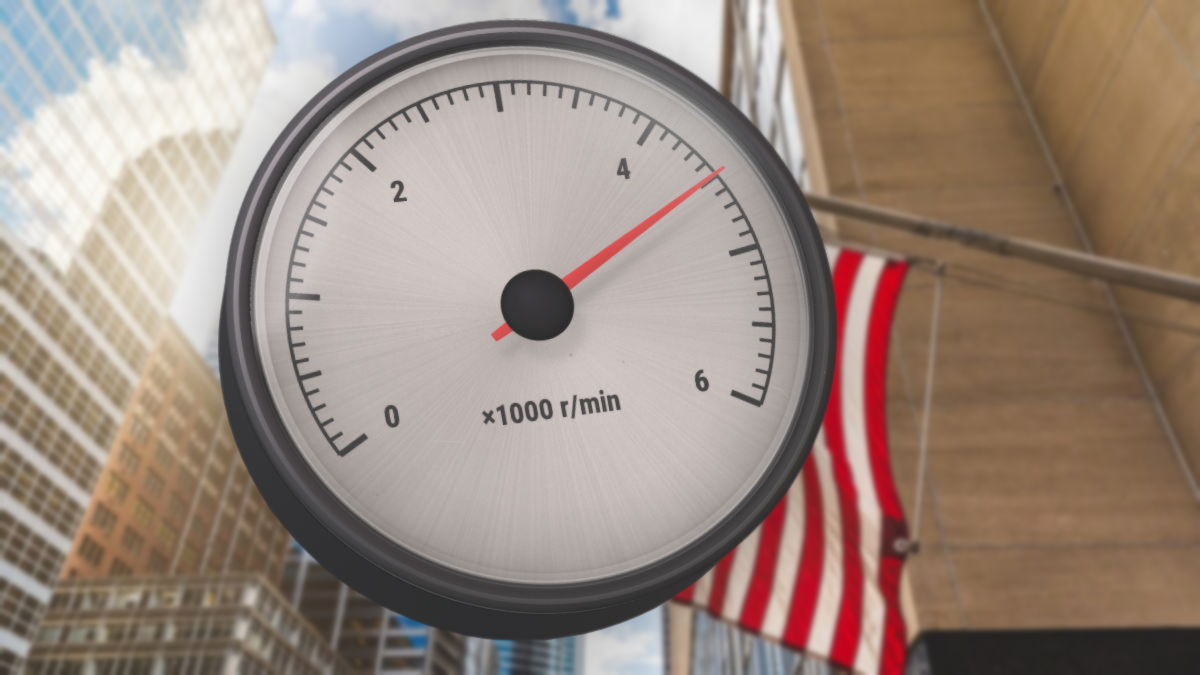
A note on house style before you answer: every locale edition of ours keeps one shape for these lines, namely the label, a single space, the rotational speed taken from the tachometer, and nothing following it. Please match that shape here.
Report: 4500 rpm
